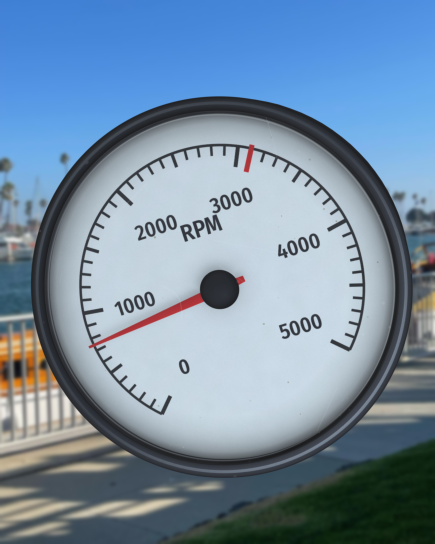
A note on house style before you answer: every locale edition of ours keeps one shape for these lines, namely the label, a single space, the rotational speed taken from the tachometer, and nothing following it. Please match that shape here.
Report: 750 rpm
